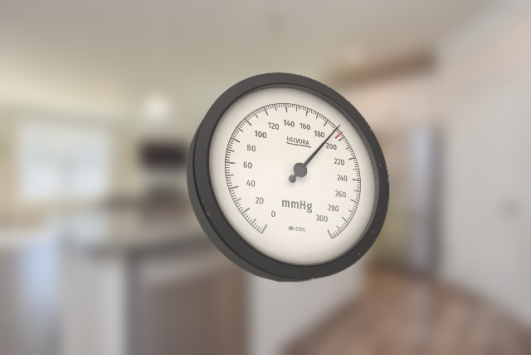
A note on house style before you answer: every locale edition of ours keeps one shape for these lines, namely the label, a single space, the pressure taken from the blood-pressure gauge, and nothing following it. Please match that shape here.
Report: 190 mmHg
